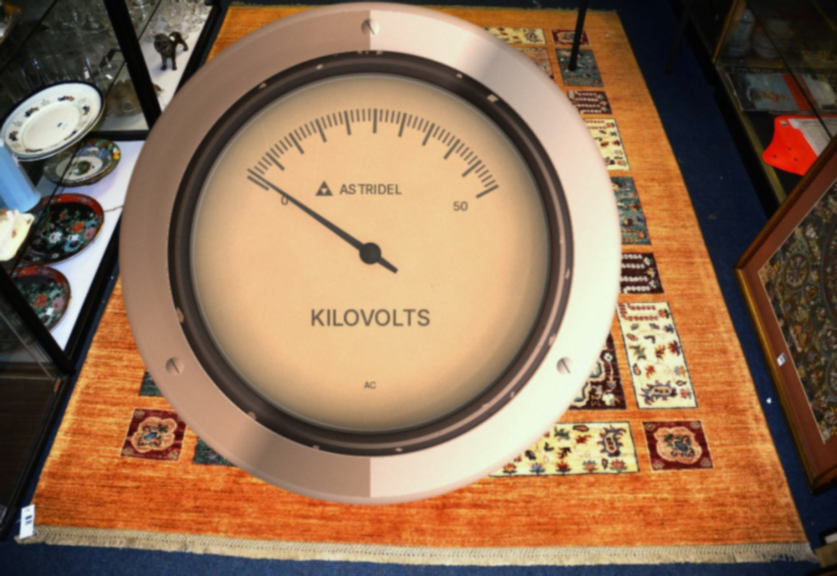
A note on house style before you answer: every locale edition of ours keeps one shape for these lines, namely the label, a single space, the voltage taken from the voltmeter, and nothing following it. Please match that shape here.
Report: 1 kV
